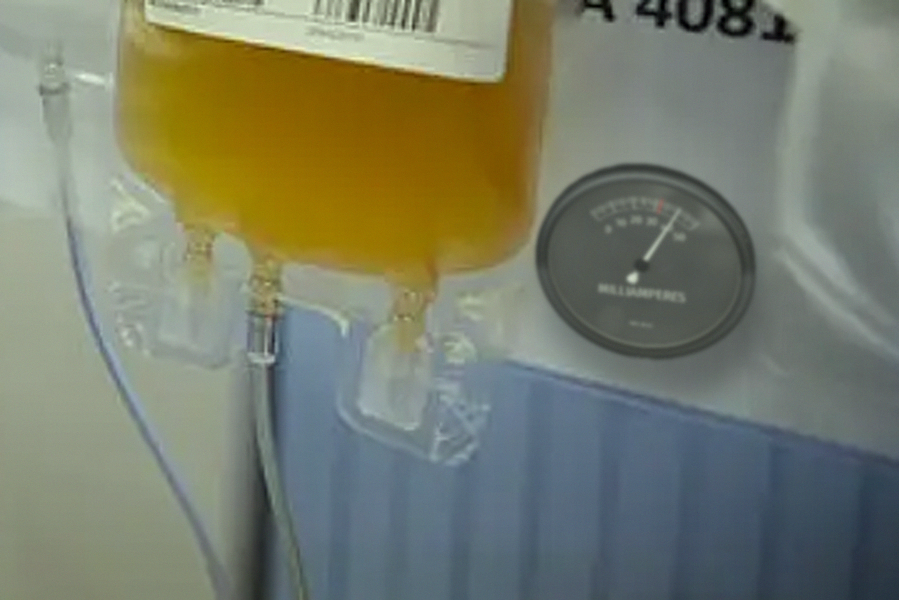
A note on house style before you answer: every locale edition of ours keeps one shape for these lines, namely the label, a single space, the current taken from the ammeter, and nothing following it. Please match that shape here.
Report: 40 mA
